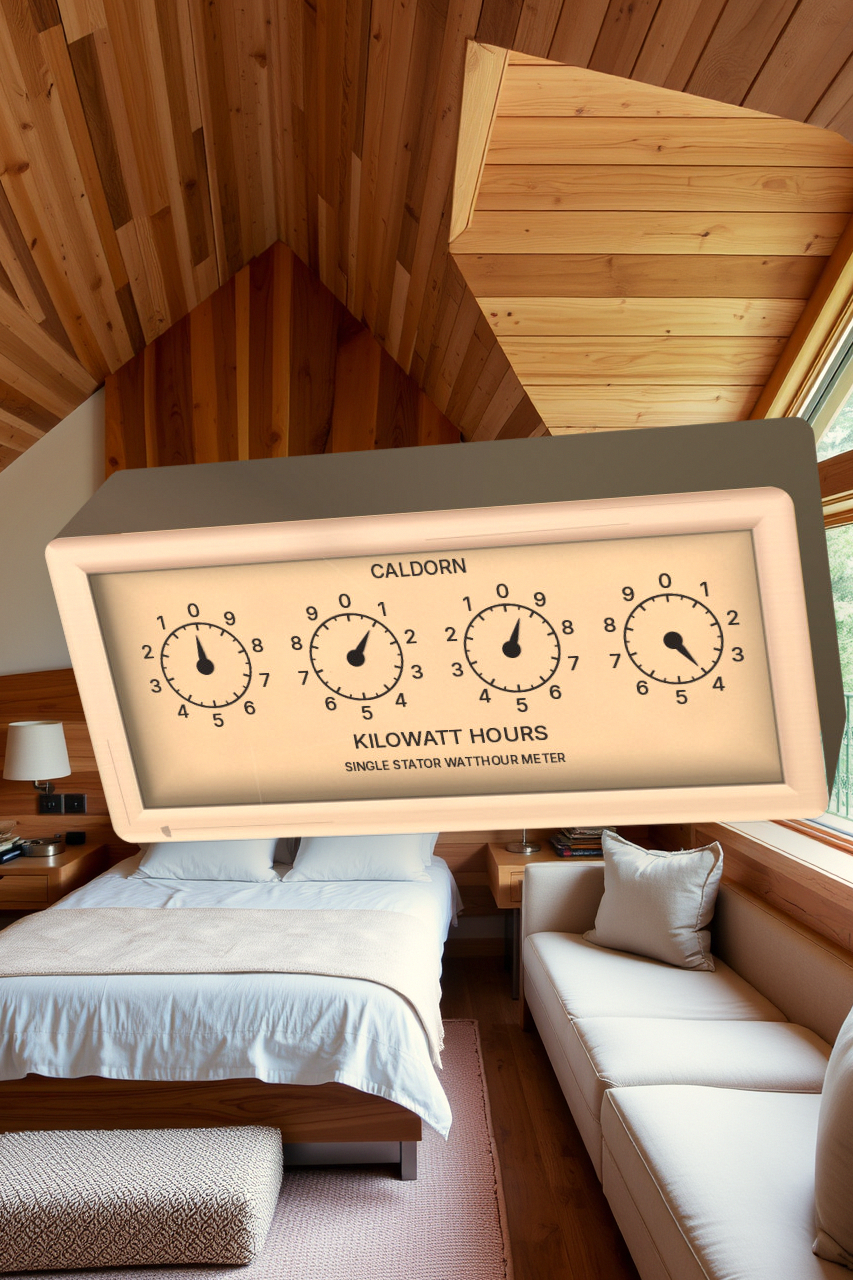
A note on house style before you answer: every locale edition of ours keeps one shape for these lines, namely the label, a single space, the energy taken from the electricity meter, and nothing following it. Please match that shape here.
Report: 94 kWh
